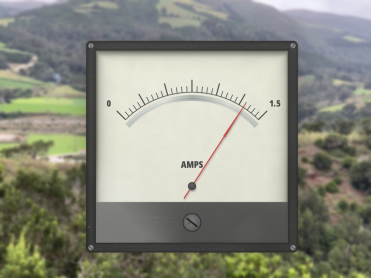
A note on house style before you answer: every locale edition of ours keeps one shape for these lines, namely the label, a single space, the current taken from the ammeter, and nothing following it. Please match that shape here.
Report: 1.3 A
